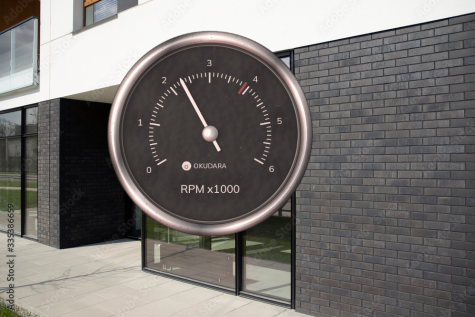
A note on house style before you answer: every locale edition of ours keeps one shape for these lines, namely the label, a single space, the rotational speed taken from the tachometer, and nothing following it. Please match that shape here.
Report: 2300 rpm
